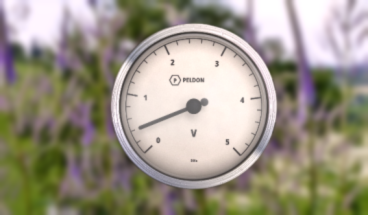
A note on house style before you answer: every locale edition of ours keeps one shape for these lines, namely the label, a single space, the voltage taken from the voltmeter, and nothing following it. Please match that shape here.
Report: 0.4 V
